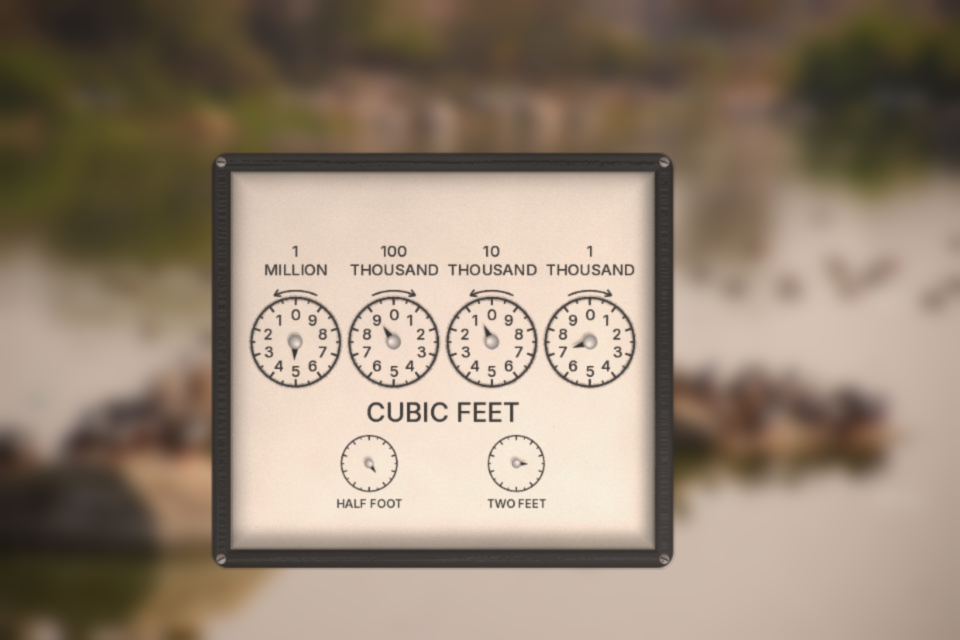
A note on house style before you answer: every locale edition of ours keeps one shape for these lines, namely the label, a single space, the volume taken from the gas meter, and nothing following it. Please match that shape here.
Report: 490700 ft³
